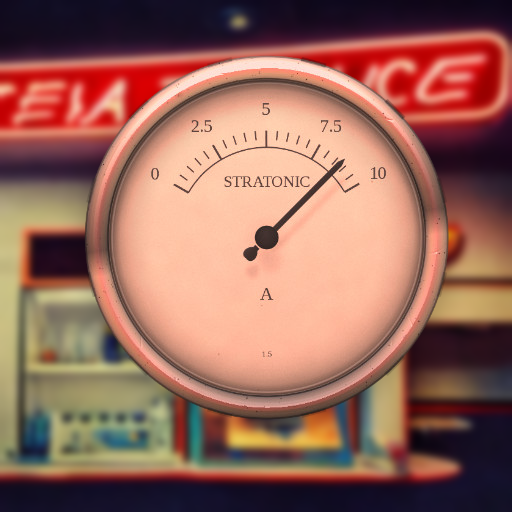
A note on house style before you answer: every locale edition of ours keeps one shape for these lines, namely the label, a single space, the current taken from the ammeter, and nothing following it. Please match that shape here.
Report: 8.75 A
